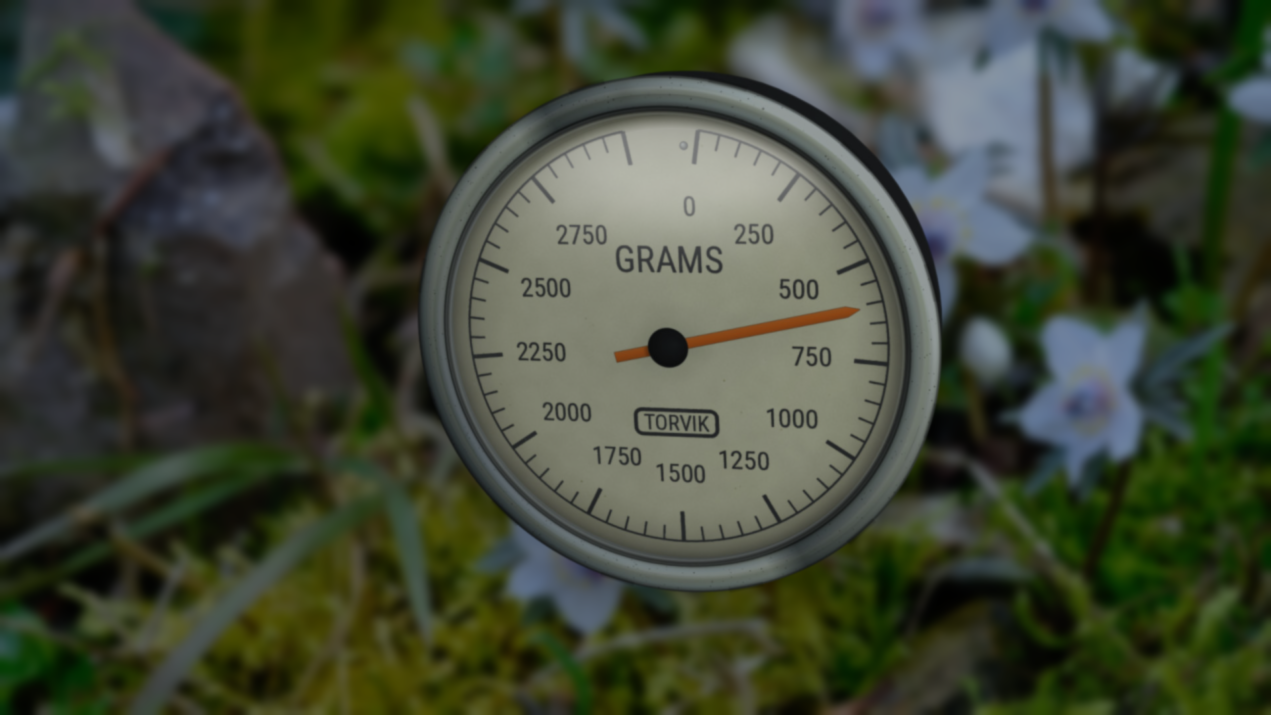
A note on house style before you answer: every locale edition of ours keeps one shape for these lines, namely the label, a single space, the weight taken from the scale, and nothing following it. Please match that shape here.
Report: 600 g
